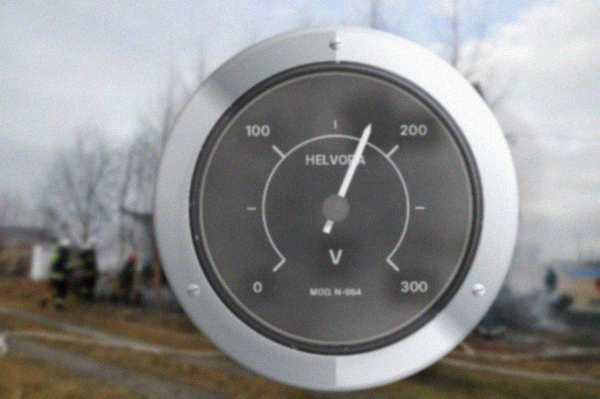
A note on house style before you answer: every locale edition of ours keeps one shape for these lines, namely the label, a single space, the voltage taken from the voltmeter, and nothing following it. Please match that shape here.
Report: 175 V
